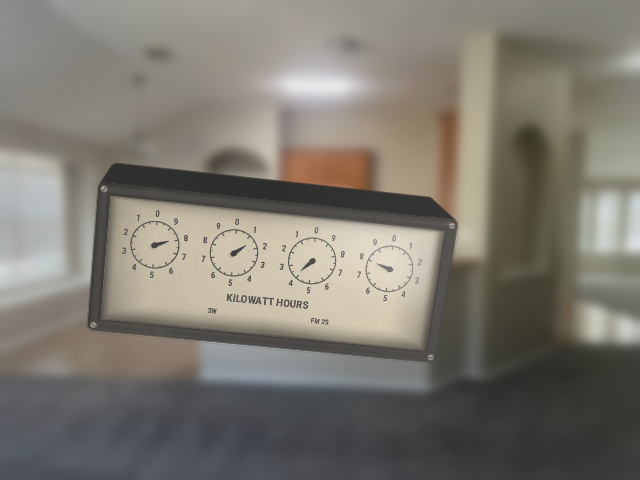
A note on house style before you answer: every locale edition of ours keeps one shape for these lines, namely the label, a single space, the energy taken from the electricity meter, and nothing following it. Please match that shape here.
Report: 8138 kWh
